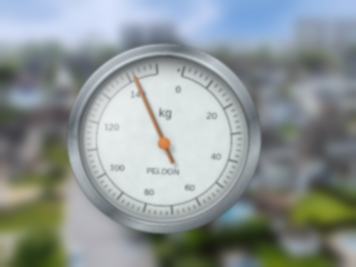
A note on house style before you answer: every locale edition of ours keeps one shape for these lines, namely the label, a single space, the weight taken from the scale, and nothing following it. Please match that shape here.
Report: 142 kg
